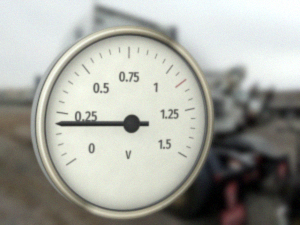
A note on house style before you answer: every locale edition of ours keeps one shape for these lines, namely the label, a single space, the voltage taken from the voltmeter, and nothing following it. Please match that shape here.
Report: 0.2 V
